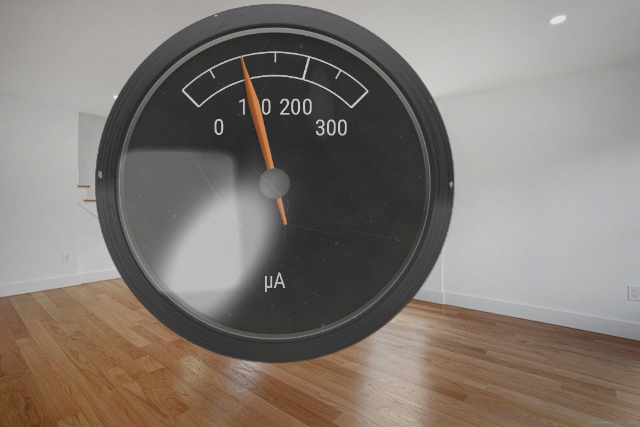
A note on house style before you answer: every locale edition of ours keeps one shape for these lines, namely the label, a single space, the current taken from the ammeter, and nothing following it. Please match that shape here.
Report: 100 µA
